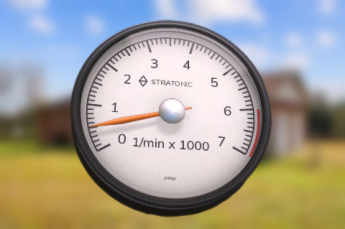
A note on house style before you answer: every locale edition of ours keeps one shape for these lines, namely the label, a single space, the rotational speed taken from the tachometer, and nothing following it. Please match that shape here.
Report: 500 rpm
